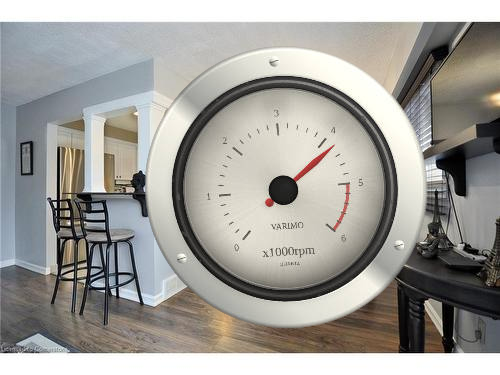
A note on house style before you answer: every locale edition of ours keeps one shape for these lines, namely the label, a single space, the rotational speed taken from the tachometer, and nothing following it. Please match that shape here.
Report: 4200 rpm
